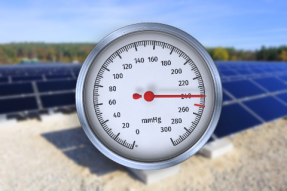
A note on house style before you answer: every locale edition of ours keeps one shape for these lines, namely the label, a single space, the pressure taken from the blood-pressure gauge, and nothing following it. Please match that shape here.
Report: 240 mmHg
